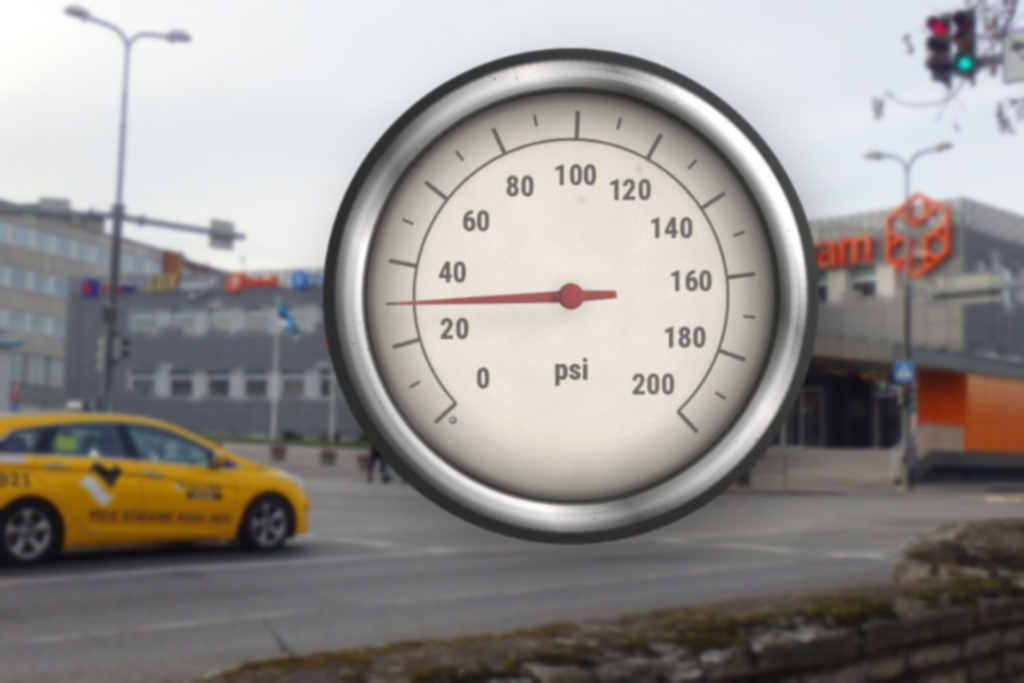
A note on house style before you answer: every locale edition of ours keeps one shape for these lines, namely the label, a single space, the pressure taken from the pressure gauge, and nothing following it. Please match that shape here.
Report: 30 psi
